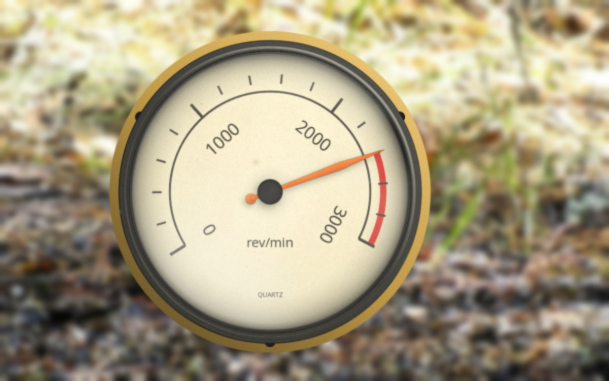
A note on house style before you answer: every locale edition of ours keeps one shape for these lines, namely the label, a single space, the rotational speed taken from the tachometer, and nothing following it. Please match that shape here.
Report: 2400 rpm
